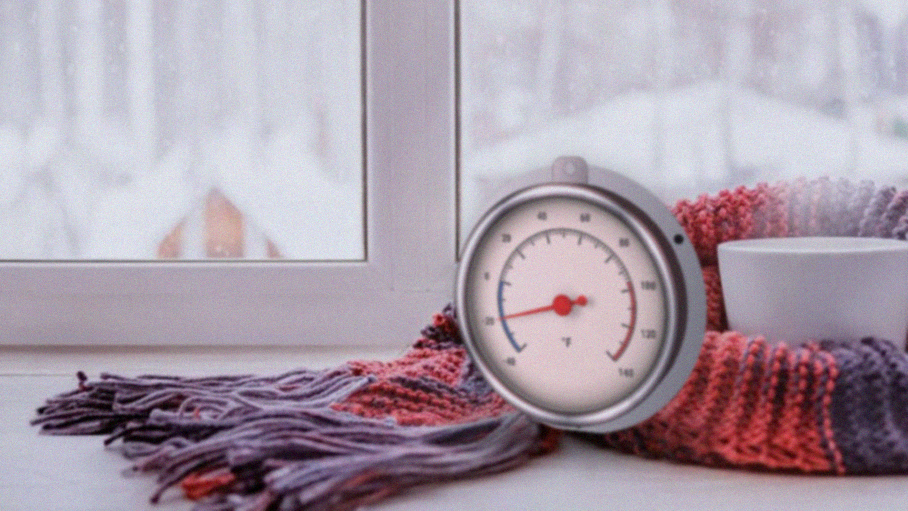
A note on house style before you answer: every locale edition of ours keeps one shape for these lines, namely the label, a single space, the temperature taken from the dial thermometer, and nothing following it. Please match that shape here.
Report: -20 °F
